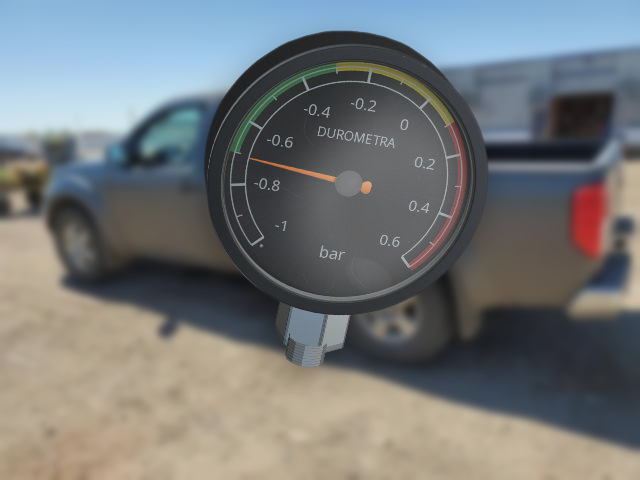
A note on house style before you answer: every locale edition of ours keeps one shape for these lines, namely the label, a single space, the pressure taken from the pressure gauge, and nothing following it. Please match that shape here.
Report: -0.7 bar
